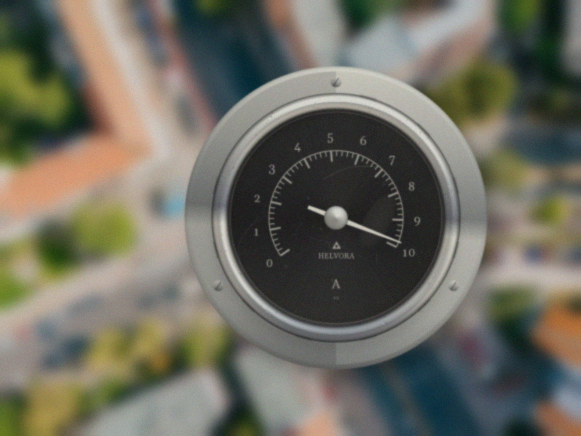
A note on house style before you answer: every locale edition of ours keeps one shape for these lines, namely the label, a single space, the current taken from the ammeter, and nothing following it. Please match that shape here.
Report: 9.8 A
